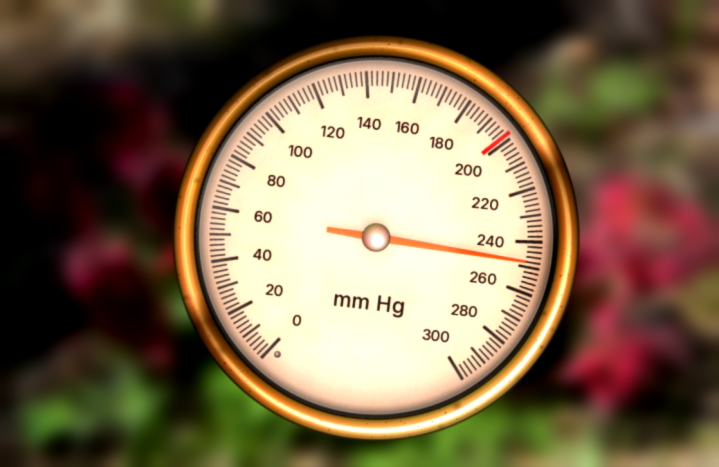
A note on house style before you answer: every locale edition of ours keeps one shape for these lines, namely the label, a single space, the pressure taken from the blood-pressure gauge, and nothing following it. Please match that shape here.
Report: 248 mmHg
